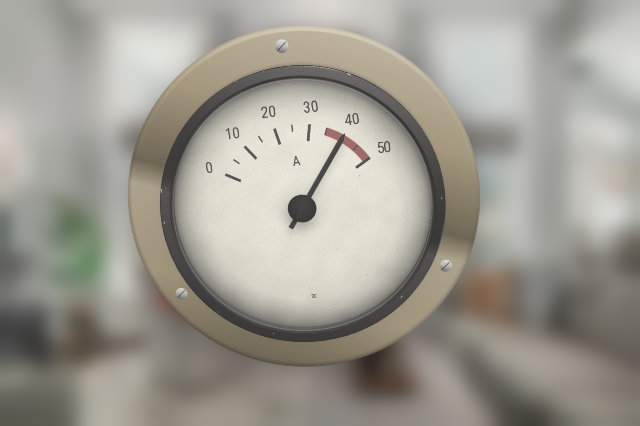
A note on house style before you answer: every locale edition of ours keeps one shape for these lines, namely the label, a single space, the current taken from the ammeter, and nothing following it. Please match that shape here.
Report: 40 A
